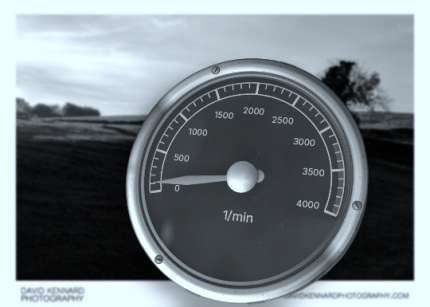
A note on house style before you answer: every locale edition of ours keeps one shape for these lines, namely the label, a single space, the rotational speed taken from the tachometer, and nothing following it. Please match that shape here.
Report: 100 rpm
